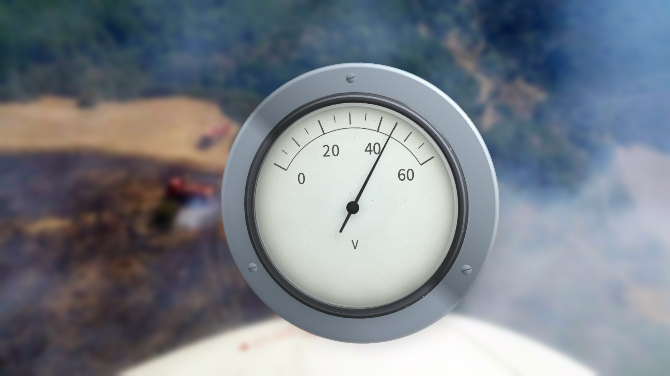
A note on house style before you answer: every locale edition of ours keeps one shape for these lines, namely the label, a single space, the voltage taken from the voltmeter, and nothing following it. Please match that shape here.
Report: 45 V
